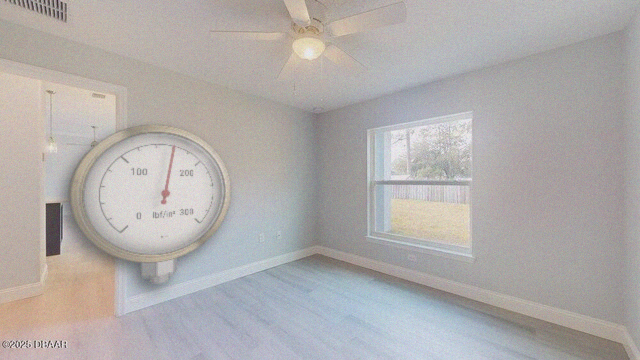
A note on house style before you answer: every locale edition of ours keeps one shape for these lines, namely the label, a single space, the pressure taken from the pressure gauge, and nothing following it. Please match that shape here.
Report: 160 psi
